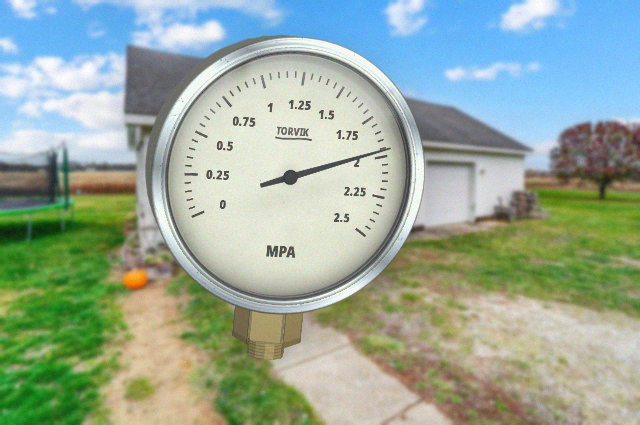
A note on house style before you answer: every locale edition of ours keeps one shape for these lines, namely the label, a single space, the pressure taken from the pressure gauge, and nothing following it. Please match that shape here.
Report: 1.95 MPa
